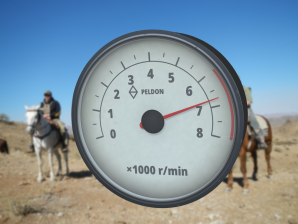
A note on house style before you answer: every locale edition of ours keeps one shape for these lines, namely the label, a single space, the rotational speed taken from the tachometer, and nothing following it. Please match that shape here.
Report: 6750 rpm
